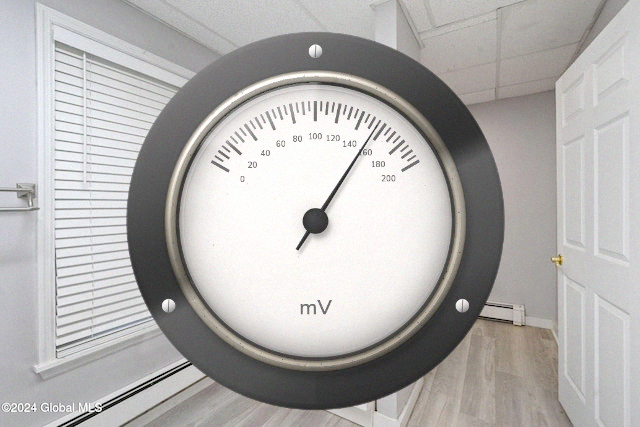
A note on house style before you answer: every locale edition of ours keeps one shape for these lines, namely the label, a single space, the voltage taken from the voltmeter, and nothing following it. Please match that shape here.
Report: 155 mV
